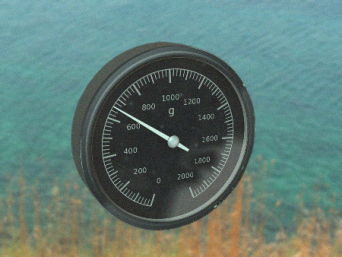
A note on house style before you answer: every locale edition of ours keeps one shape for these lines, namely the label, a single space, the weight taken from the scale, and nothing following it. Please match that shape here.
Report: 660 g
